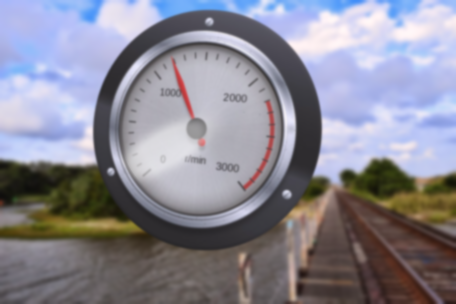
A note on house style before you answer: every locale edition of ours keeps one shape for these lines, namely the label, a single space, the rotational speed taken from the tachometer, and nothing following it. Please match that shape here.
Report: 1200 rpm
